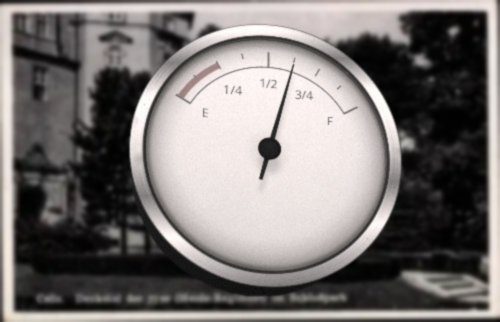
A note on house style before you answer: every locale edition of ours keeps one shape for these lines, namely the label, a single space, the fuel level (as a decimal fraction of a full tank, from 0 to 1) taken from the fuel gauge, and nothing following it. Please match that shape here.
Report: 0.625
